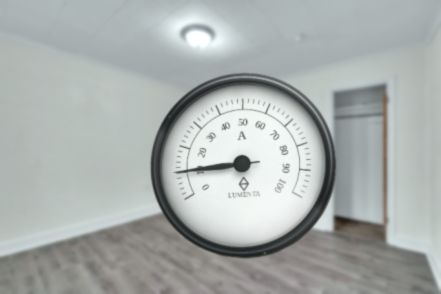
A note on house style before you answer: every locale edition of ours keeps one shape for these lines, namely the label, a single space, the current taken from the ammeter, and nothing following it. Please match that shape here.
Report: 10 A
